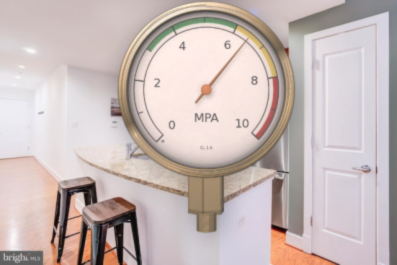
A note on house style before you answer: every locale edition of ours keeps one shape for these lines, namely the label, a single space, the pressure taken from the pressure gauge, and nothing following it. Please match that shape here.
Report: 6.5 MPa
